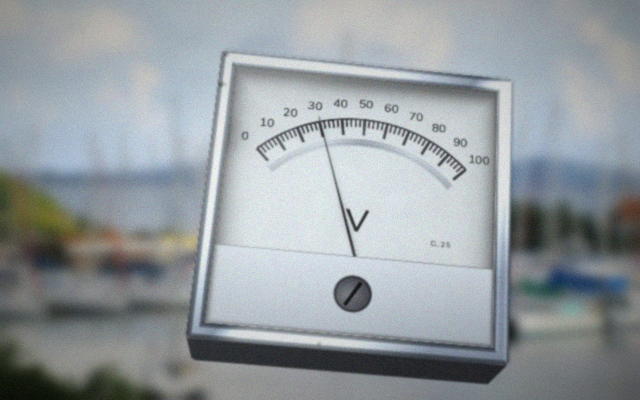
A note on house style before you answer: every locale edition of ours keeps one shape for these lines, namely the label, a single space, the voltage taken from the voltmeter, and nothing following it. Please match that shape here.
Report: 30 V
